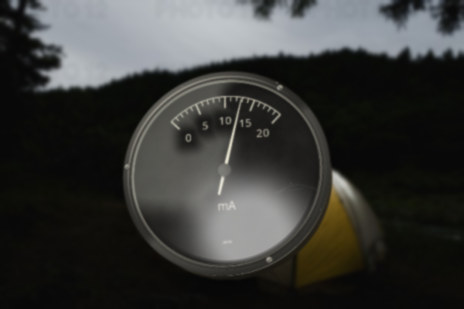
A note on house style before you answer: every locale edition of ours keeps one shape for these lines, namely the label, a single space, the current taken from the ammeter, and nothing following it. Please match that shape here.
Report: 13 mA
